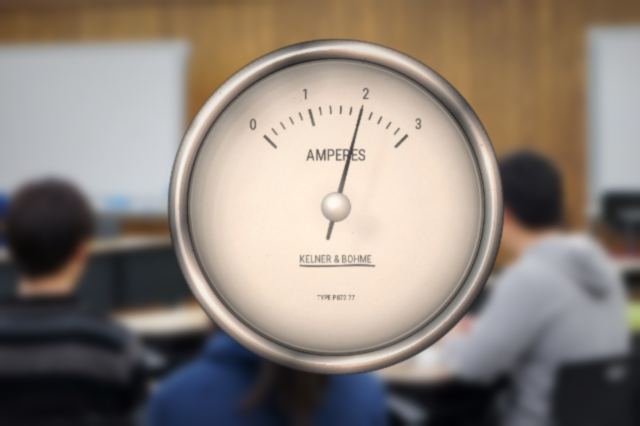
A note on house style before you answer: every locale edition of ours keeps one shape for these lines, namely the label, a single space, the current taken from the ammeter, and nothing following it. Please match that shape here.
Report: 2 A
